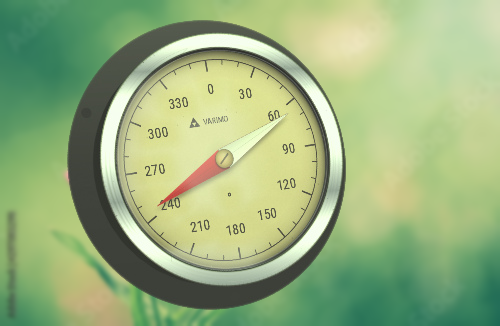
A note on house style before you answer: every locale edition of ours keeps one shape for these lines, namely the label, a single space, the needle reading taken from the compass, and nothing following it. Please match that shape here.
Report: 245 °
